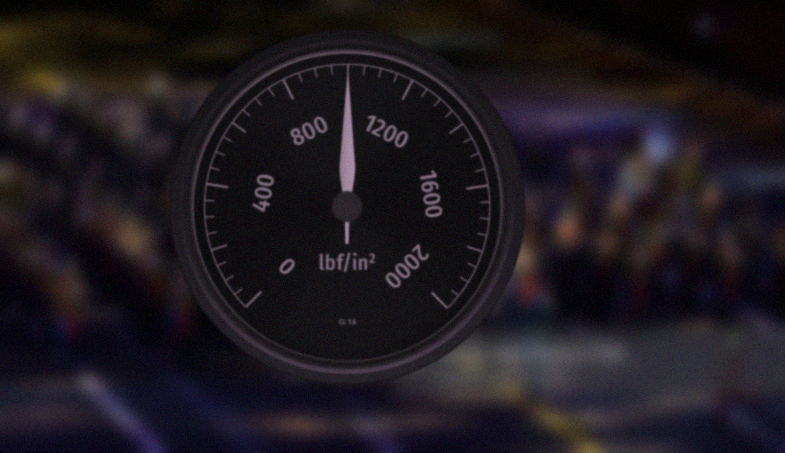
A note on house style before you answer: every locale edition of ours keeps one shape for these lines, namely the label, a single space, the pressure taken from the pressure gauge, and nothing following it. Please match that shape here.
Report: 1000 psi
